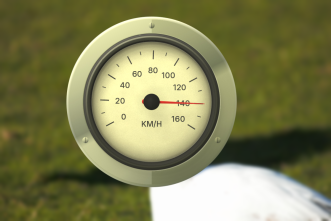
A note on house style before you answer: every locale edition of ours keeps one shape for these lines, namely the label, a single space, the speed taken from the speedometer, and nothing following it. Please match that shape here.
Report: 140 km/h
